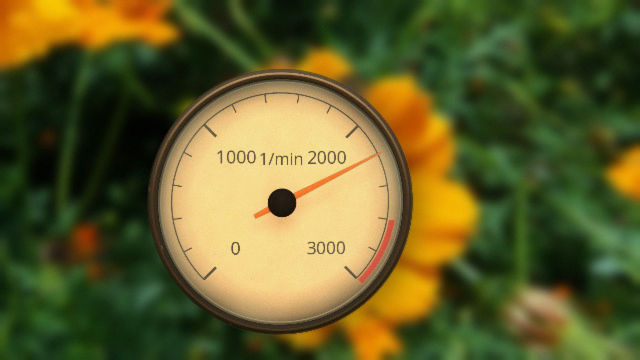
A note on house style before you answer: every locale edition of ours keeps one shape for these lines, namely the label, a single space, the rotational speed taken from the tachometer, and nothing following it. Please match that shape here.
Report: 2200 rpm
